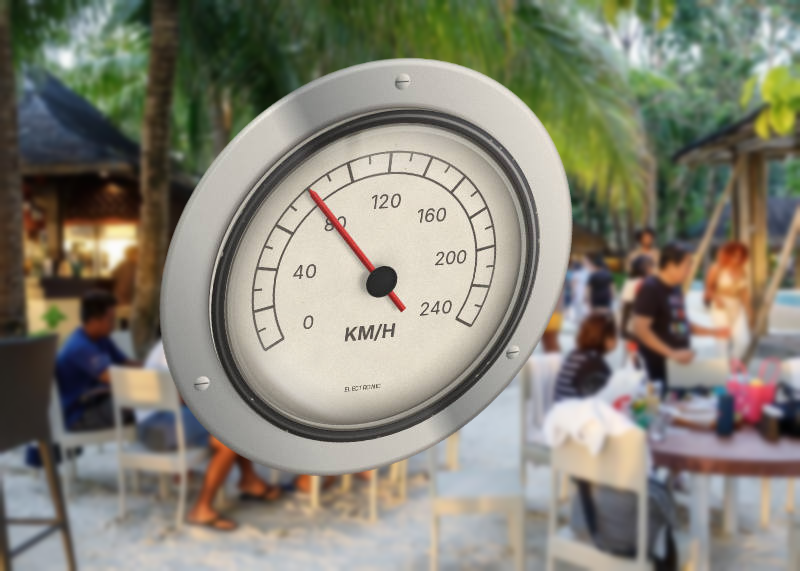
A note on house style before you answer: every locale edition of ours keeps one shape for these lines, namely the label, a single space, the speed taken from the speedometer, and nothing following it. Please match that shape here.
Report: 80 km/h
